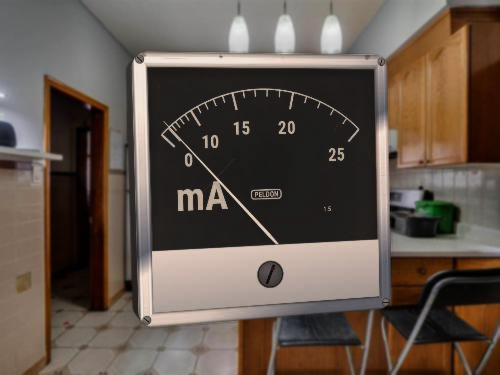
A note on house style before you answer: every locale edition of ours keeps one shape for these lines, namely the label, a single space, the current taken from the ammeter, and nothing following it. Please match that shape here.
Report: 5 mA
